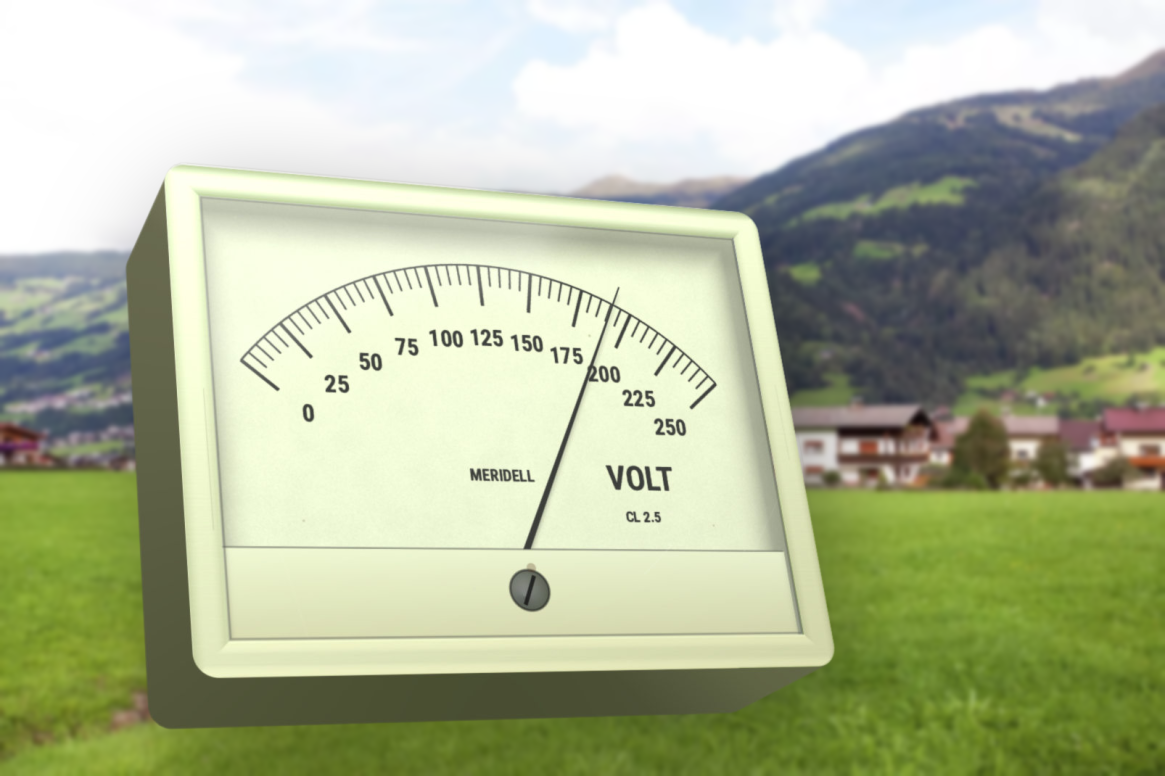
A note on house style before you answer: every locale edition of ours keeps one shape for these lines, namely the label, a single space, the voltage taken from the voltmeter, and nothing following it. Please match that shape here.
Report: 190 V
